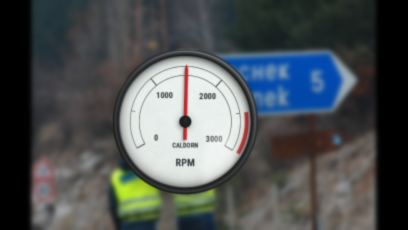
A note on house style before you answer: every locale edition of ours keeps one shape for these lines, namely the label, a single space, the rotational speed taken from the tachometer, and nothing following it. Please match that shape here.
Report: 1500 rpm
